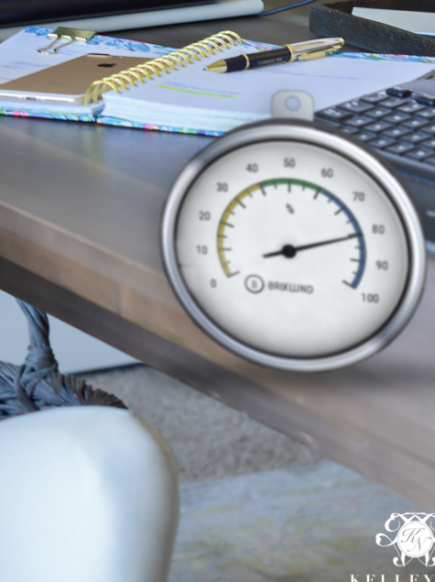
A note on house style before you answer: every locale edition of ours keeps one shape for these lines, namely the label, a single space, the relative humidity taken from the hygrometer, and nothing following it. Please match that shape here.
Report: 80 %
